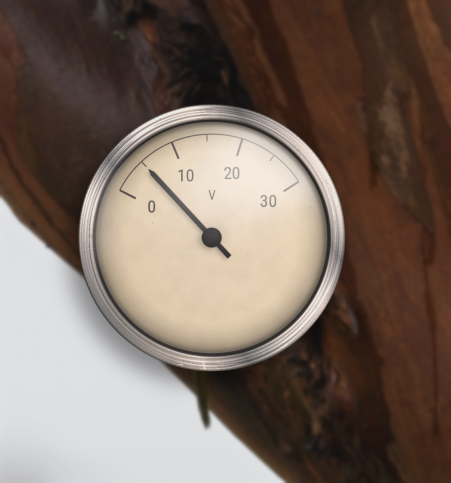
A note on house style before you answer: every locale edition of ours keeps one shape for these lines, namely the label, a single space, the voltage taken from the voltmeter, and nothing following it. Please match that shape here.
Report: 5 V
